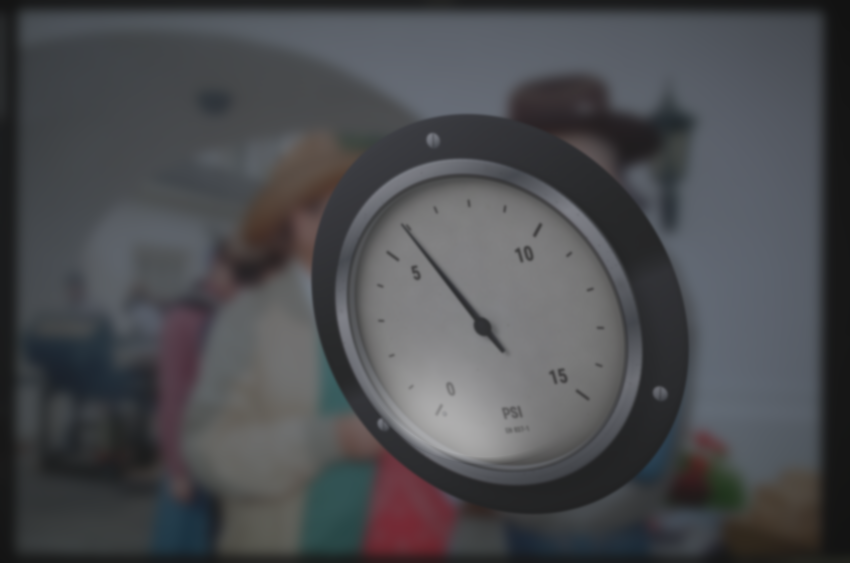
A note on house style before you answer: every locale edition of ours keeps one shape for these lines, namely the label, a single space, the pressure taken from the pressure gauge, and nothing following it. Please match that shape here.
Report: 6 psi
